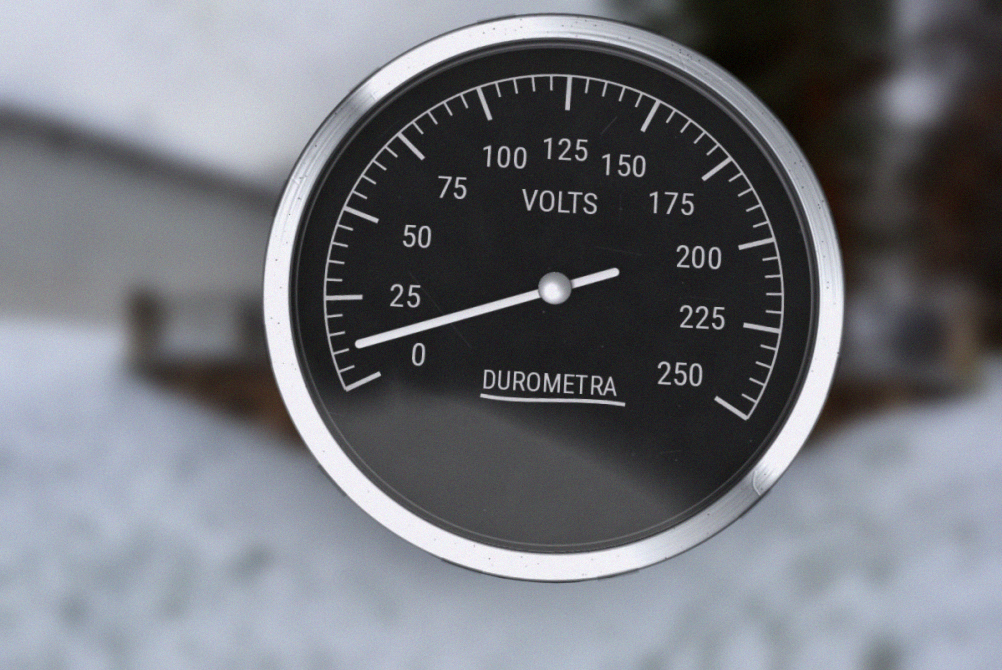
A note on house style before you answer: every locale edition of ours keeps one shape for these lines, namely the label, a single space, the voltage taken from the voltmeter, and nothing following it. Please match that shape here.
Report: 10 V
